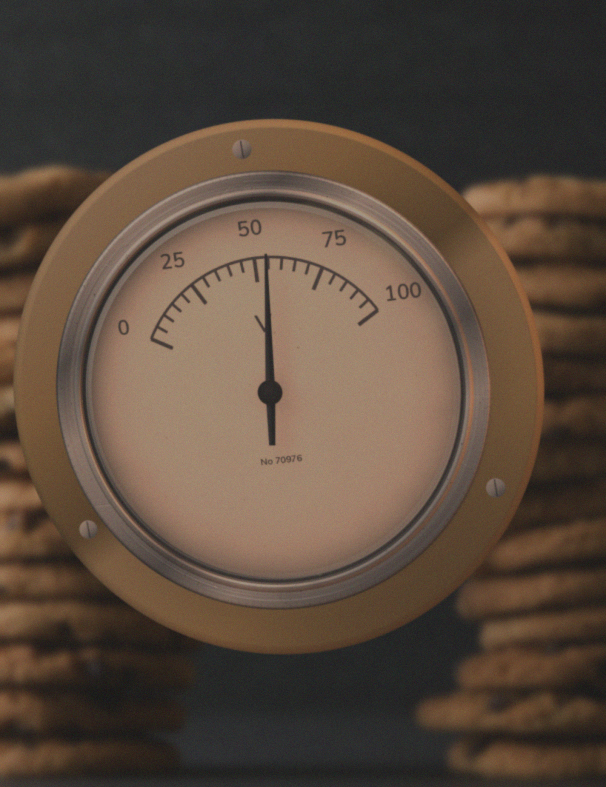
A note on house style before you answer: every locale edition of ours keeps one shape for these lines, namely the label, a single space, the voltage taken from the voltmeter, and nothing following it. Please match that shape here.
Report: 55 V
